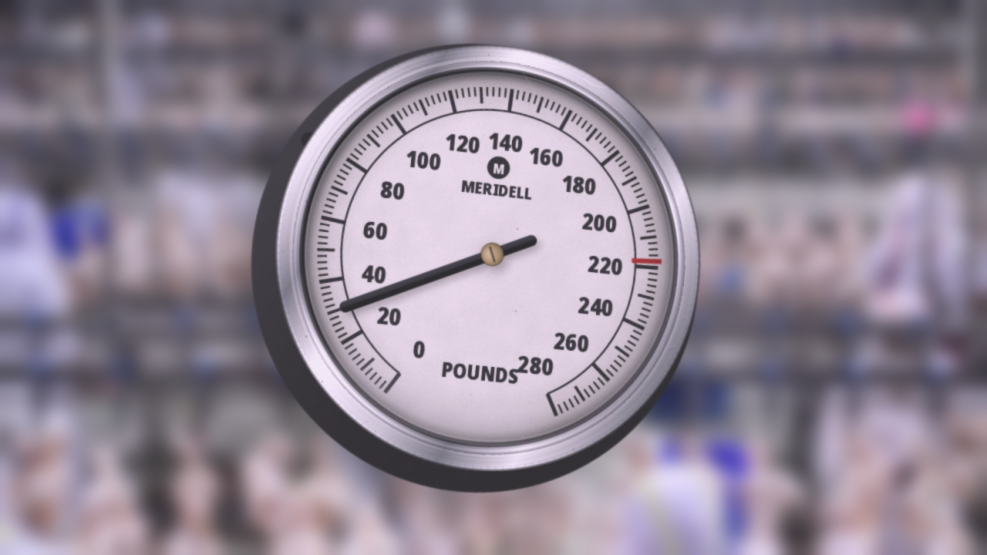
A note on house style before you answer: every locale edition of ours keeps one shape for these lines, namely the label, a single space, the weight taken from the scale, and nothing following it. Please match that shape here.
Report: 30 lb
